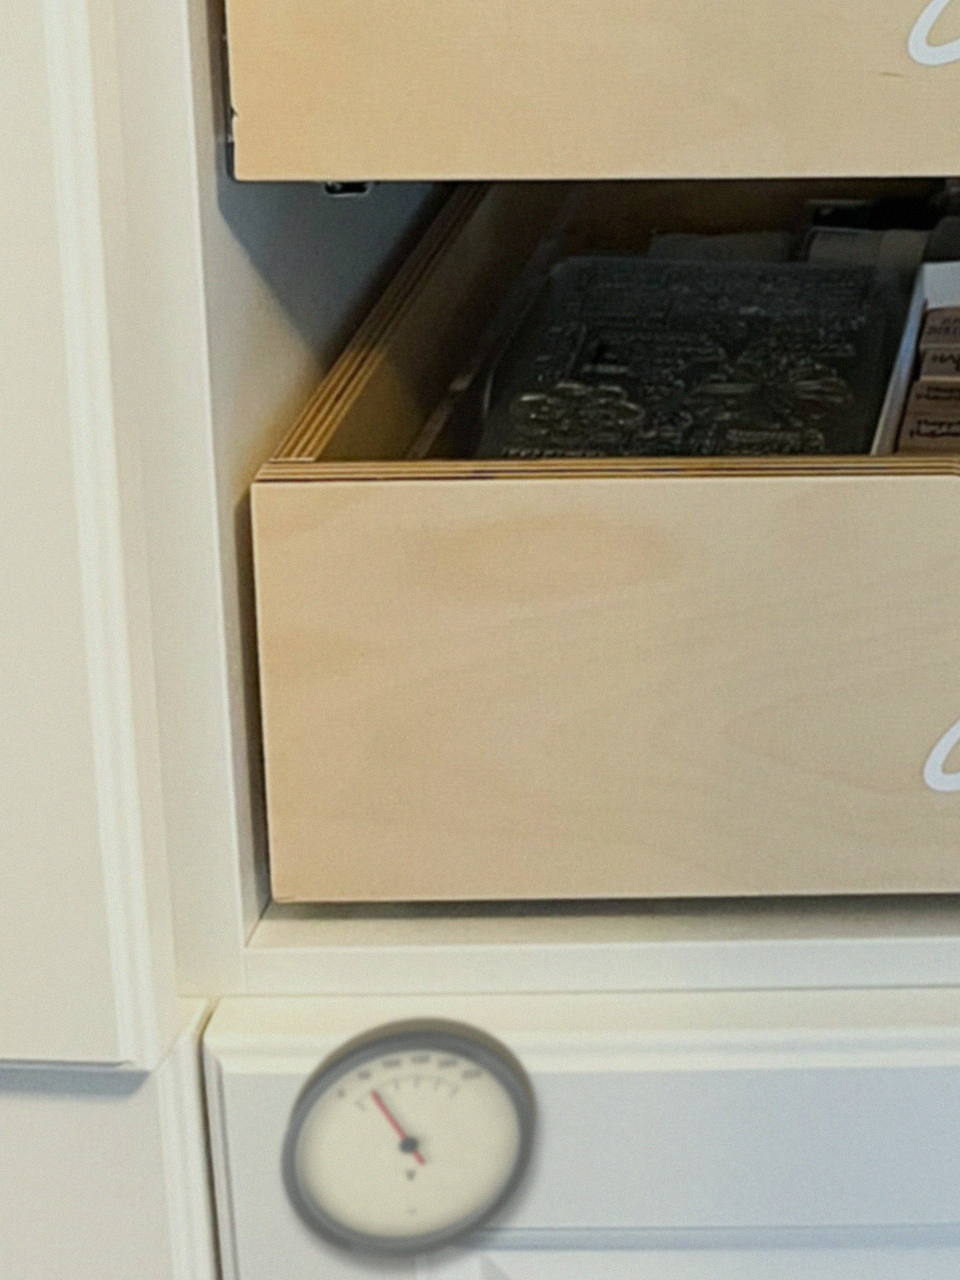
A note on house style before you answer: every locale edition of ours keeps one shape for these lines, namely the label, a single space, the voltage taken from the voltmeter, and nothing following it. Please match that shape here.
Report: 50 V
